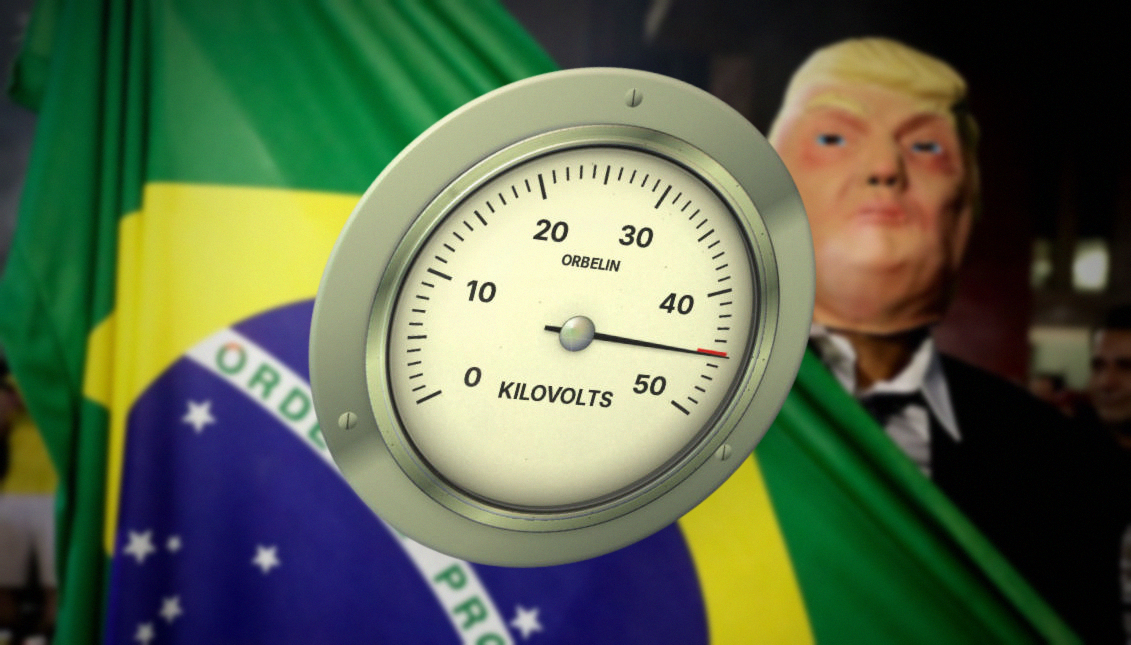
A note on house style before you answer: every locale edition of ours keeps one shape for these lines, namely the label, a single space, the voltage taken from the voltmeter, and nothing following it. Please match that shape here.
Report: 45 kV
